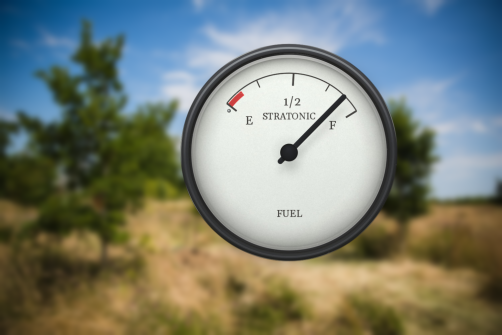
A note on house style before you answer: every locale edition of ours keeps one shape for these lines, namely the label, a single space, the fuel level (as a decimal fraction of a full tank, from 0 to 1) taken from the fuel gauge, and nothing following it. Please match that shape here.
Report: 0.875
